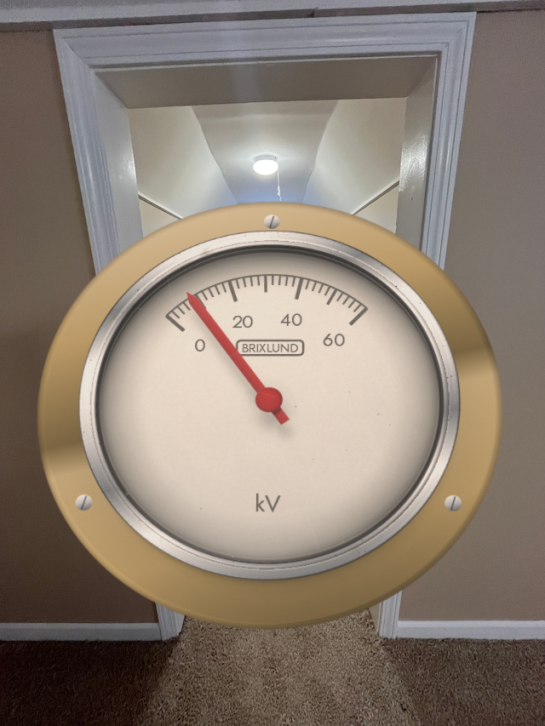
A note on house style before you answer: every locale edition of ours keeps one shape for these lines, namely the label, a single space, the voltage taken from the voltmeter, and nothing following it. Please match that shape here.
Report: 8 kV
